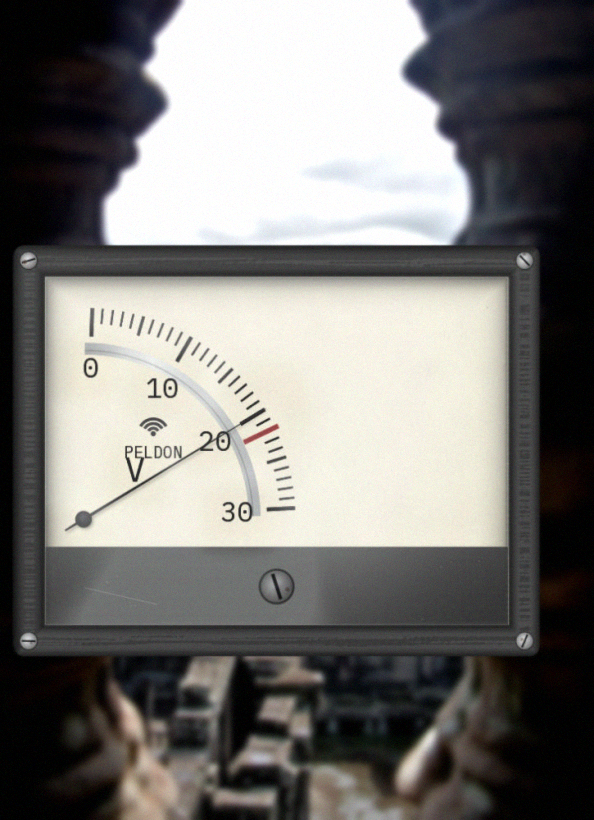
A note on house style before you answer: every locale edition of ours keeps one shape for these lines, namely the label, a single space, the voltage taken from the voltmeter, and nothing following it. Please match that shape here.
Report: 20 V
